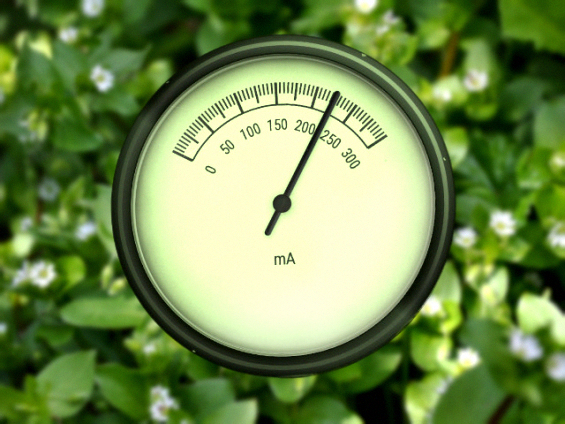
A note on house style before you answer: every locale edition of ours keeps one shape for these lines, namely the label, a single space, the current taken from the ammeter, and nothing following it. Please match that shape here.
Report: 225 mA
